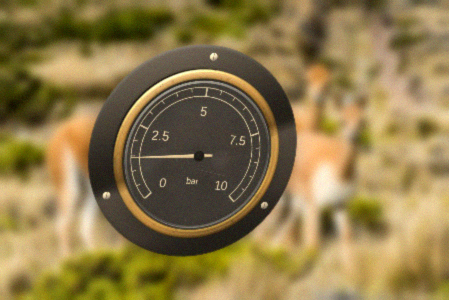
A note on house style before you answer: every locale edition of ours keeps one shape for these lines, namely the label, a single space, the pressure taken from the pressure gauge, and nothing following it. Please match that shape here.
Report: 1.5 bar
